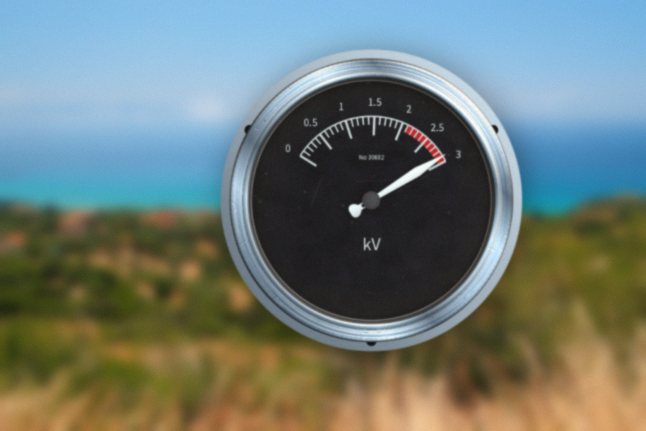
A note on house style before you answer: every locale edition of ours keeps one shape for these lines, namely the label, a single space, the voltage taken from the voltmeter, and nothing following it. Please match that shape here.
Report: 2.9 kV
